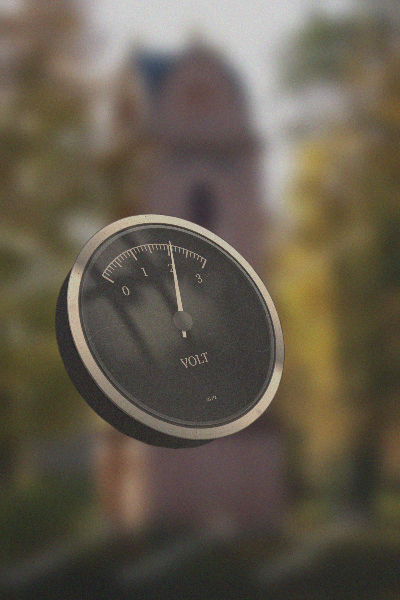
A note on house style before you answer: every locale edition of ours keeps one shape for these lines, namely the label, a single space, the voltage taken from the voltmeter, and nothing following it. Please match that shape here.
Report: 2 V
